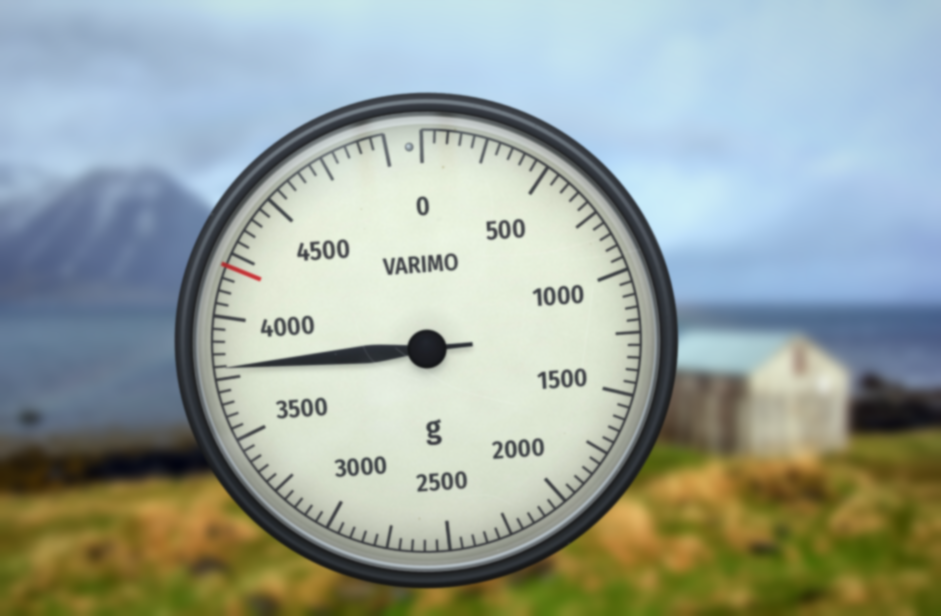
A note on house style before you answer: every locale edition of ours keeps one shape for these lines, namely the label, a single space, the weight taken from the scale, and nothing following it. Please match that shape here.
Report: 3800 g
